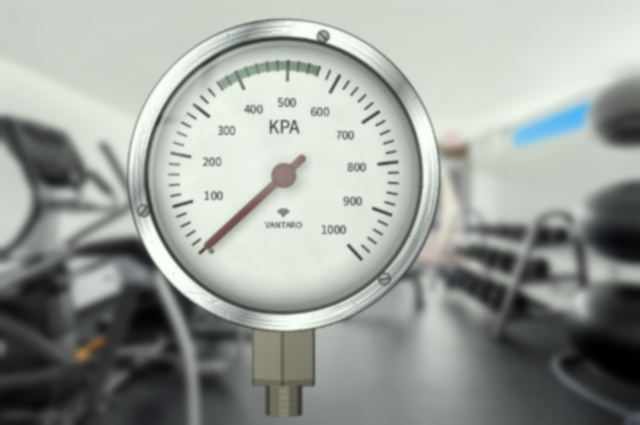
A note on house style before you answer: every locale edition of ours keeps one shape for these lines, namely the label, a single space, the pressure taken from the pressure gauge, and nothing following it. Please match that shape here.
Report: 0 kPa
